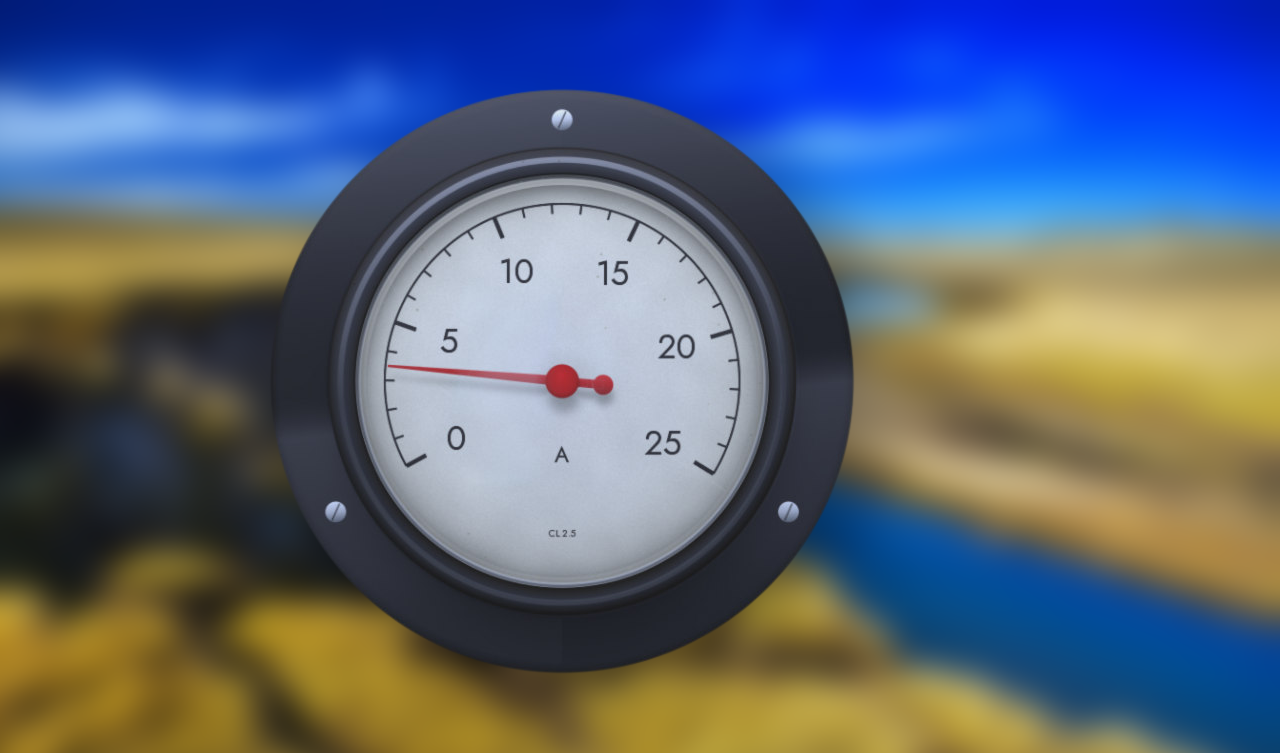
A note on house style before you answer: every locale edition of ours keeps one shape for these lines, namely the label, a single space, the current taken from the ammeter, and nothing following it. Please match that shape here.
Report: 3.5 A
